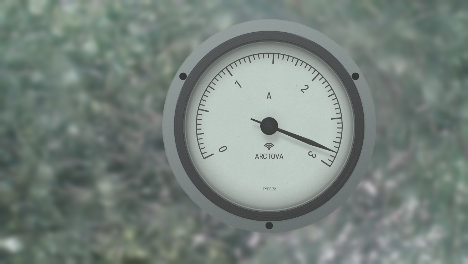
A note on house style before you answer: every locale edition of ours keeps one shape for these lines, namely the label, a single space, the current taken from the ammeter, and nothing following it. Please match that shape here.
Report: 2.85 A
